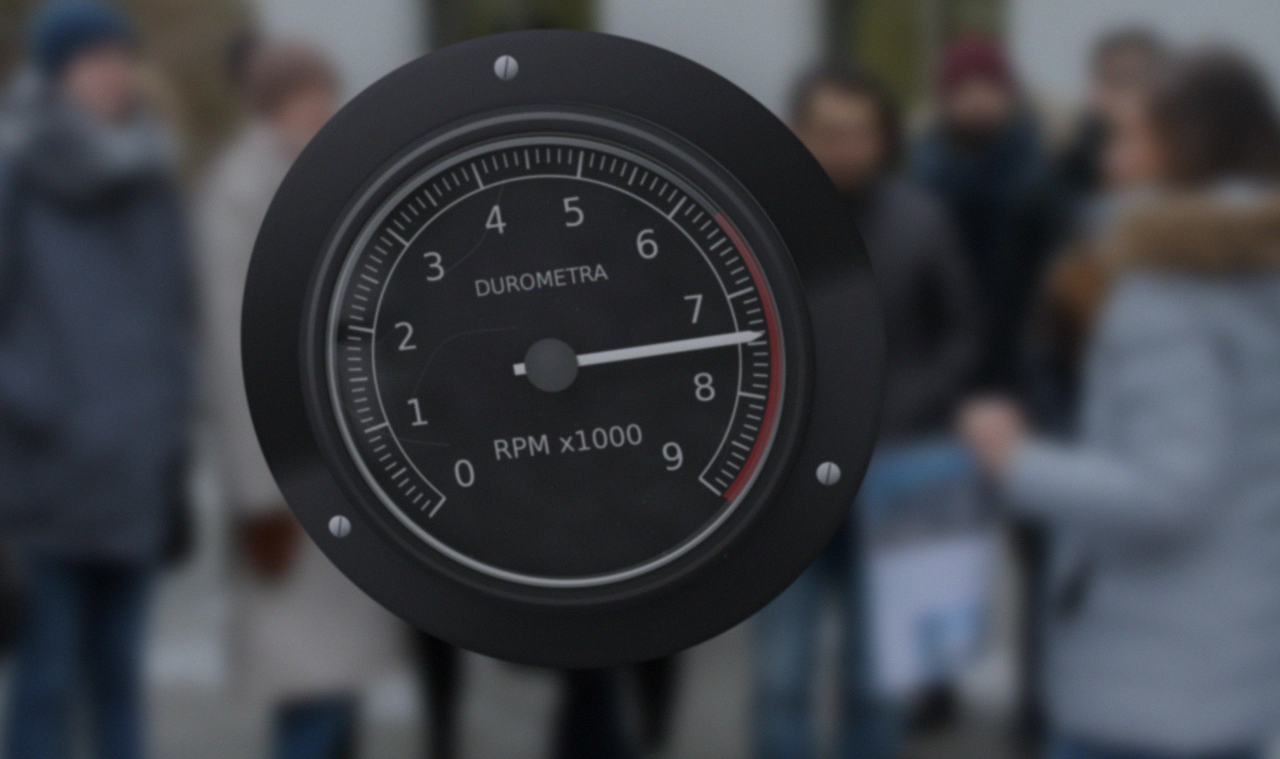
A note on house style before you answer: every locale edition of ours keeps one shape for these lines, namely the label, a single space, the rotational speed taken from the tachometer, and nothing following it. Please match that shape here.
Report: 7400 rpm
